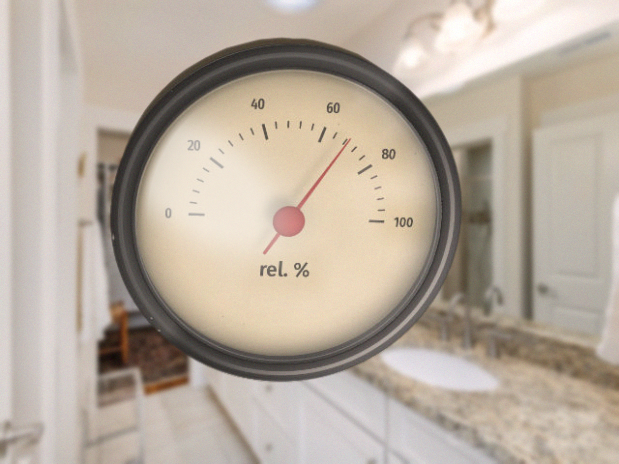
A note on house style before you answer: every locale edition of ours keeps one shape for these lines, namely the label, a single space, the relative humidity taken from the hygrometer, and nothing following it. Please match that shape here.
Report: 68 %
